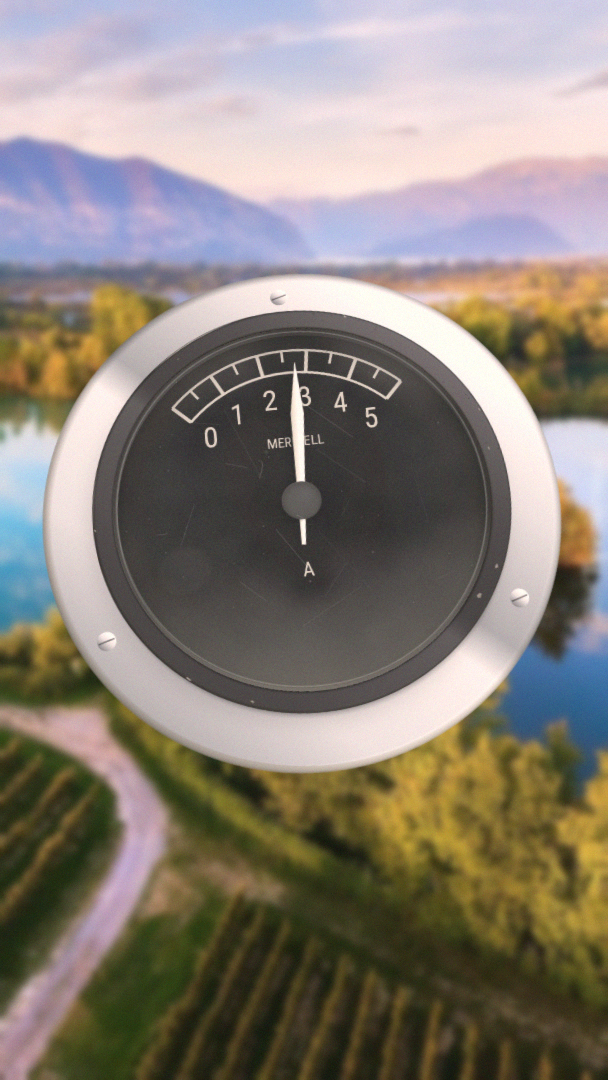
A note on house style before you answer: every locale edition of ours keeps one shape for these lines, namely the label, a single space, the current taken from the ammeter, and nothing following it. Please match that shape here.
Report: 2.75 A
